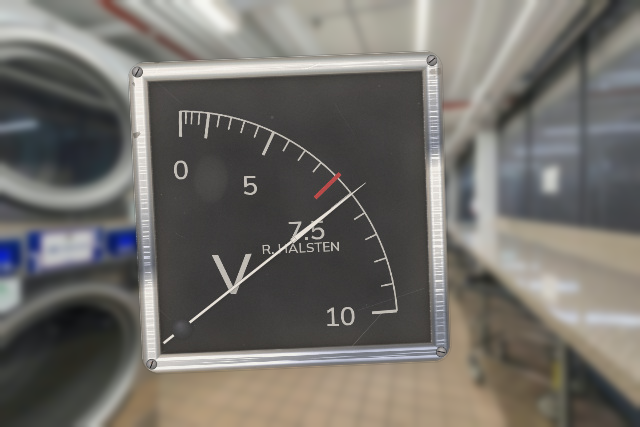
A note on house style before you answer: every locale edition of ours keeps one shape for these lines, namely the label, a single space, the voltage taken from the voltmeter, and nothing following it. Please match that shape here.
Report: 7.5 V
